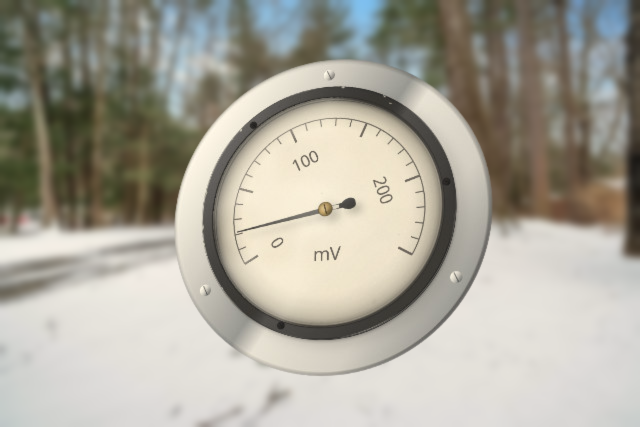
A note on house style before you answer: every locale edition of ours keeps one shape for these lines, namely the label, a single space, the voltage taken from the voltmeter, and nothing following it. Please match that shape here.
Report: 20 mV
